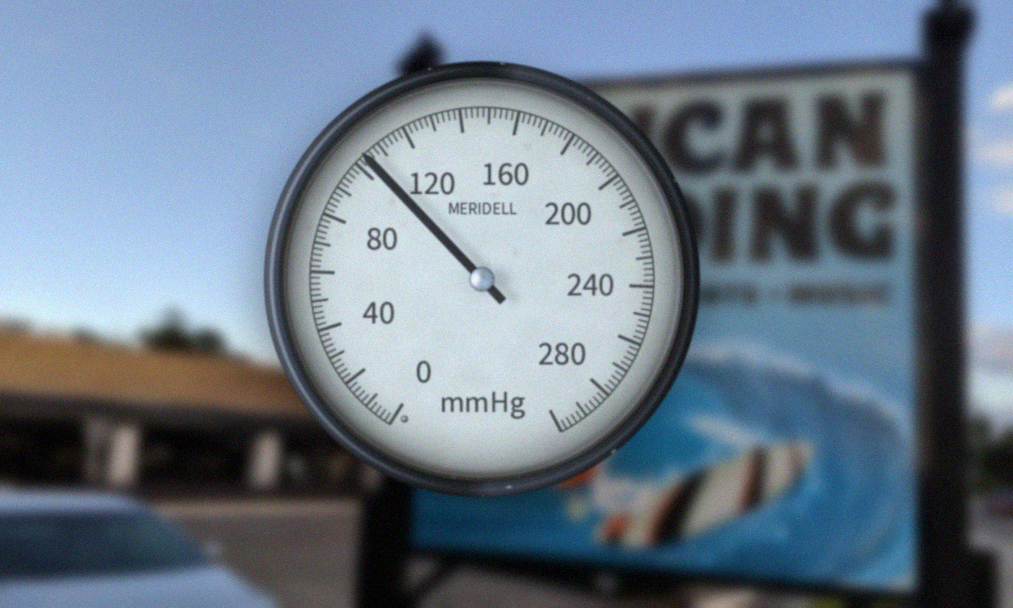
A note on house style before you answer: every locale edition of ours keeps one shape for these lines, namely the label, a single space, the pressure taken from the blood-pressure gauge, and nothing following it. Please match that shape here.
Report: 104 mmHg
